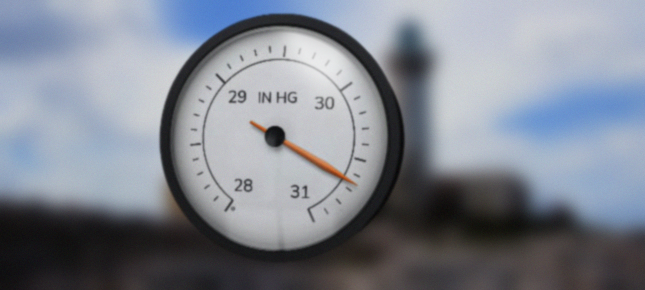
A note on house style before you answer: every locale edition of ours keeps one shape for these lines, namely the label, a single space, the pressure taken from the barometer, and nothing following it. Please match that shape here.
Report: 30.65 inHg
